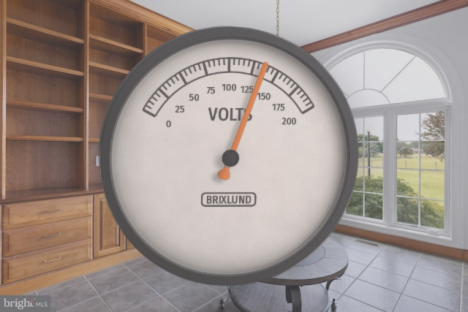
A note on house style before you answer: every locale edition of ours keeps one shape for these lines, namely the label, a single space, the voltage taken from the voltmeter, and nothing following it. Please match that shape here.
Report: 135 V
